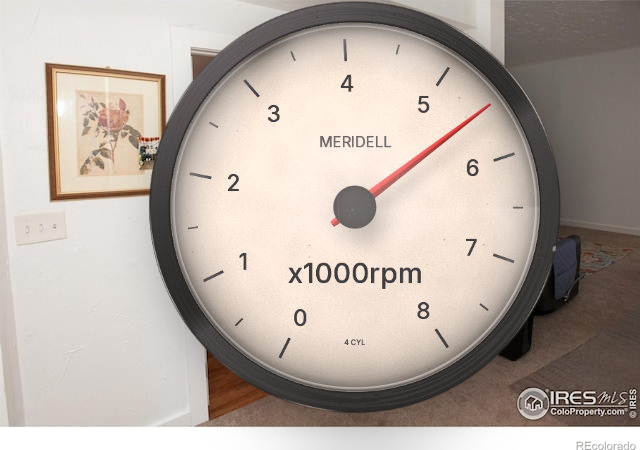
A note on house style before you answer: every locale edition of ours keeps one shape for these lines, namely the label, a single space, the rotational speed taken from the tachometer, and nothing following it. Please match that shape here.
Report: 5500 rpm
